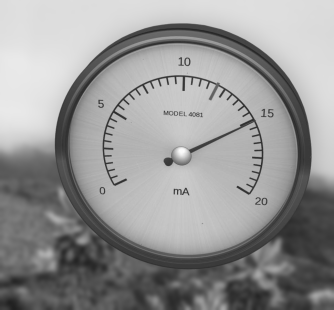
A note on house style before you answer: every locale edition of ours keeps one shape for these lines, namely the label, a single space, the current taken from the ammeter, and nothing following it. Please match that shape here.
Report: 15 mA
